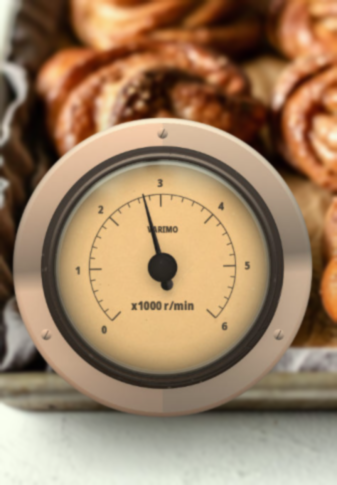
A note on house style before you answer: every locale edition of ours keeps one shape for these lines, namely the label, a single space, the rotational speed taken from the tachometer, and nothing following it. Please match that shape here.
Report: 2700 rpm
